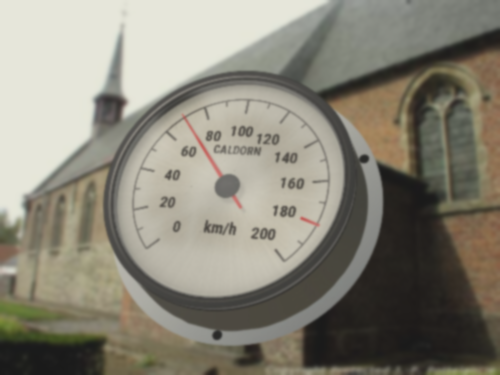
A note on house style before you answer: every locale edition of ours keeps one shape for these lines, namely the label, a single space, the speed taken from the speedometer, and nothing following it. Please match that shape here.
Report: 70 km/h
